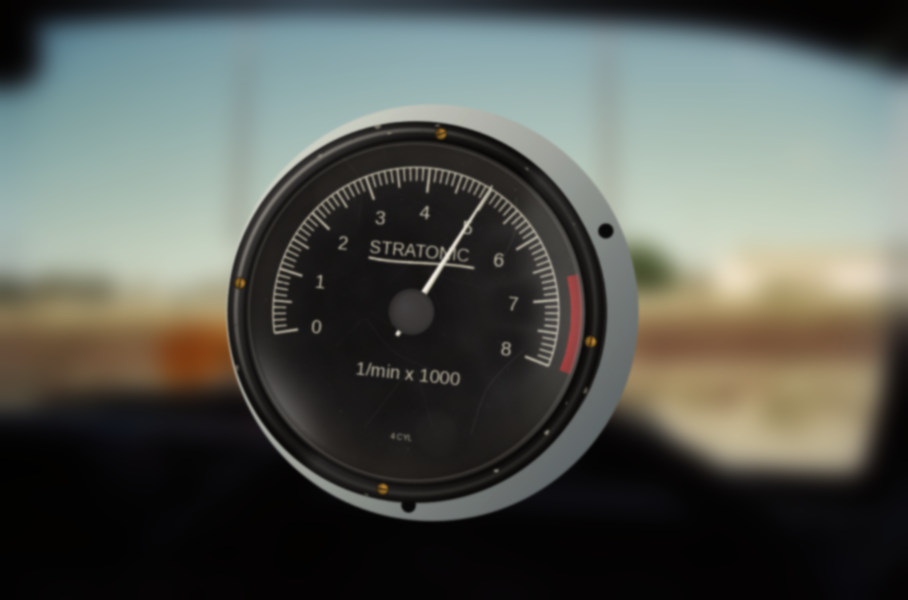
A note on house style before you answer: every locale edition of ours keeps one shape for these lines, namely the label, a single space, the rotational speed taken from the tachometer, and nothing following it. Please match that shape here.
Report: 5000 rpm
